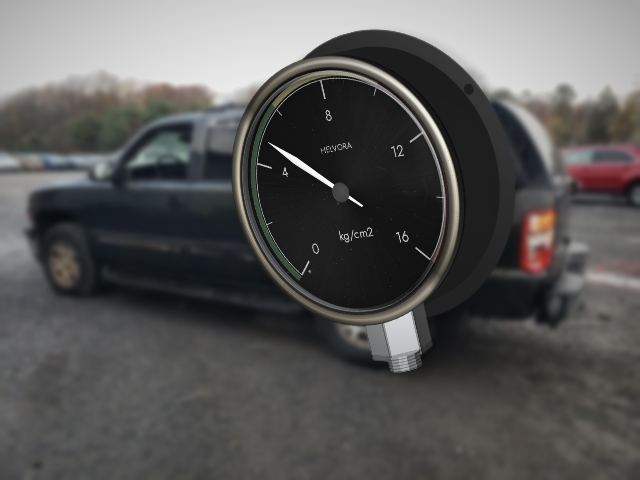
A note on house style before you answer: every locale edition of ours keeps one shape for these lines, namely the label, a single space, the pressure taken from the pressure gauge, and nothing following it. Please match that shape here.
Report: 5 kg/cm²
